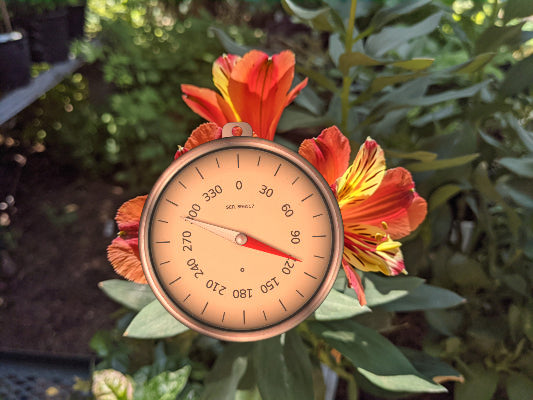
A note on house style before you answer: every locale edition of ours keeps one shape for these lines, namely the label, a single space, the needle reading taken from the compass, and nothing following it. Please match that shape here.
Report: 112.5 °
